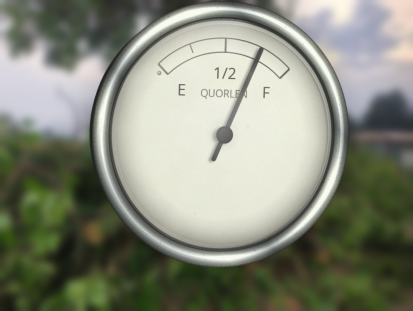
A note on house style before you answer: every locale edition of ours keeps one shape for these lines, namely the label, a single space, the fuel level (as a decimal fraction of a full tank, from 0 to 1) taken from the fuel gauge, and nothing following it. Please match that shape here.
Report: 0.75
